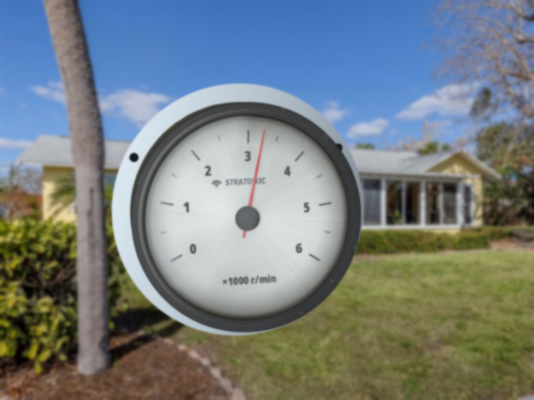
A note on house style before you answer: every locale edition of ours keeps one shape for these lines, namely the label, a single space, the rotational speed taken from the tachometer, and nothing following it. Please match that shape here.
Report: 3250 rpm
